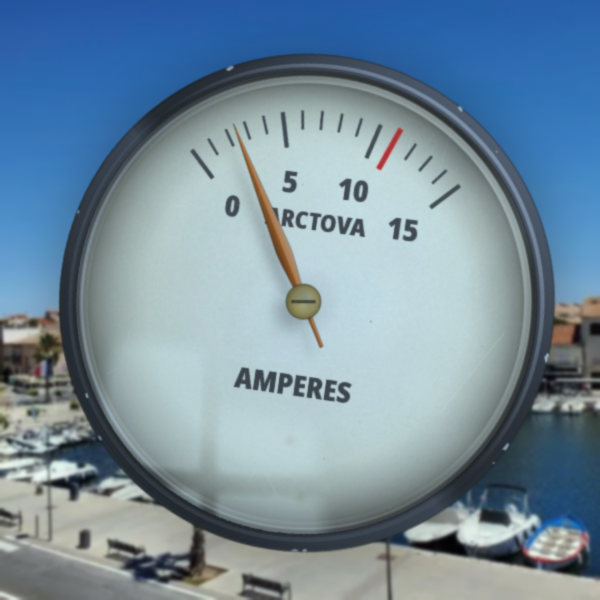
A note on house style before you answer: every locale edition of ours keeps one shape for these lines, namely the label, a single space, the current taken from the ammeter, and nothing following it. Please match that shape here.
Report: 2.5 A
